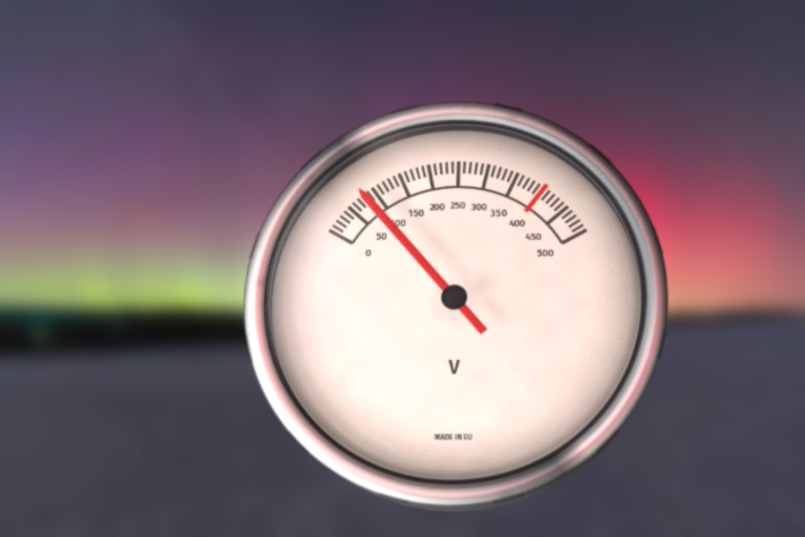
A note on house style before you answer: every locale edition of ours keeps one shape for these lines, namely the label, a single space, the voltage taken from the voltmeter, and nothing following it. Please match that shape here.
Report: 80 V
